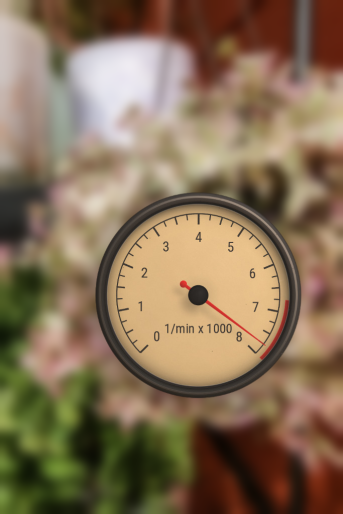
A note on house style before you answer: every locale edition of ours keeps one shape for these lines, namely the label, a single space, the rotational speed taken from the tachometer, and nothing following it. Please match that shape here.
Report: 7750 rpm
